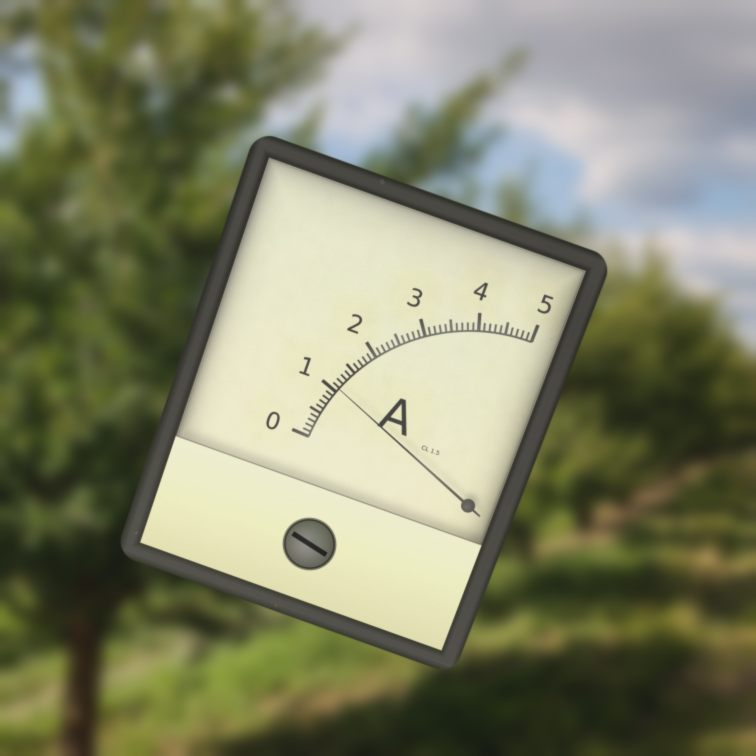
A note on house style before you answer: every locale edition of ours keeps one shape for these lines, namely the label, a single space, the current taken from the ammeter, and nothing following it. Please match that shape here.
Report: 1.1 A
